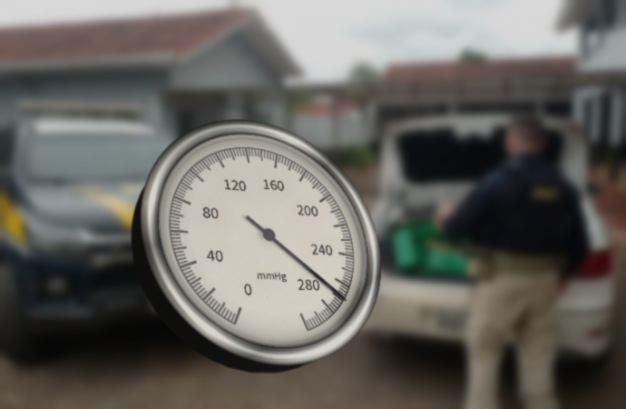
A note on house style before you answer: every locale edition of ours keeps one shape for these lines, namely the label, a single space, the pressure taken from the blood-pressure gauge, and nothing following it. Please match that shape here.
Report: 270 mmHg
